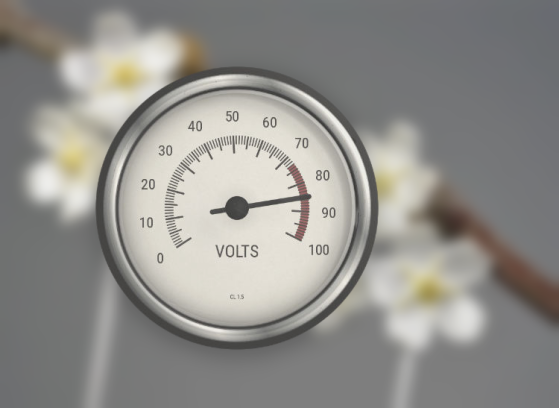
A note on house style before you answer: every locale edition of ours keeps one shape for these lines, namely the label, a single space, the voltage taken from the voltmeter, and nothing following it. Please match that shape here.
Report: 85 V
